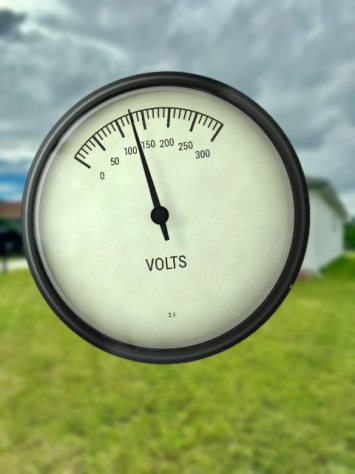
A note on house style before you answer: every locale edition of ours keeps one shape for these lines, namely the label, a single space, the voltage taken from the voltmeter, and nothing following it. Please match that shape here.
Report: 130 V
